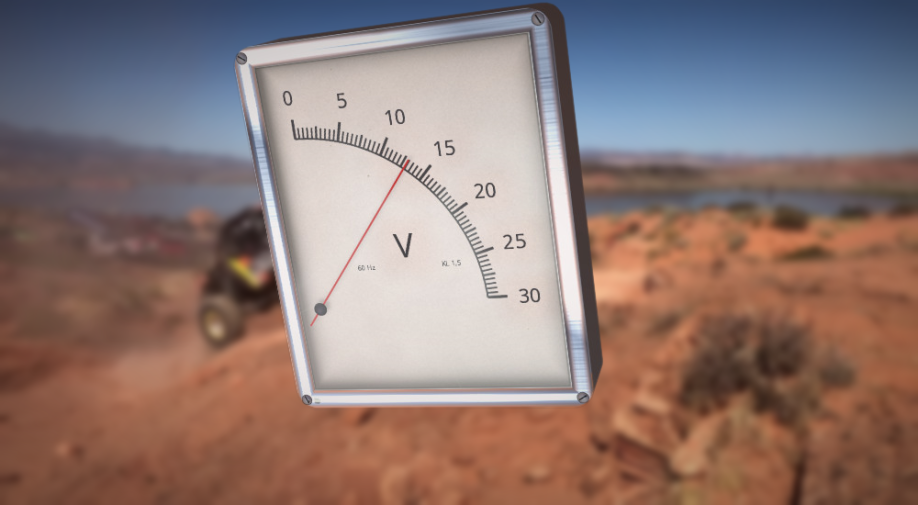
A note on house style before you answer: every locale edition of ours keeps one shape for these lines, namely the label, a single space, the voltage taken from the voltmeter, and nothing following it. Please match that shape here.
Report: 13 V
